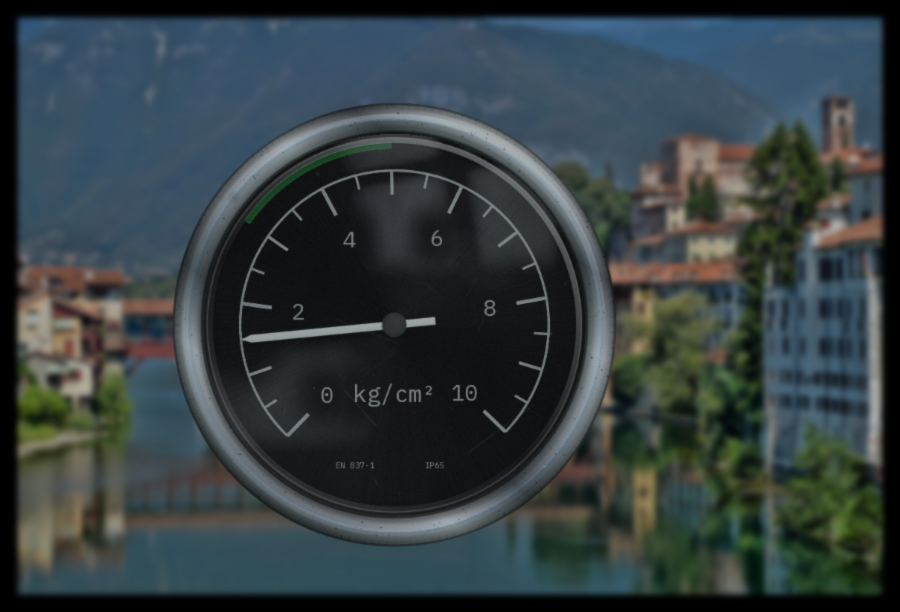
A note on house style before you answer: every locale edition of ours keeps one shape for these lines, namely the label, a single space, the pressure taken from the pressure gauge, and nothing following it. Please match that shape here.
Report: 1.5 kg/cm²
